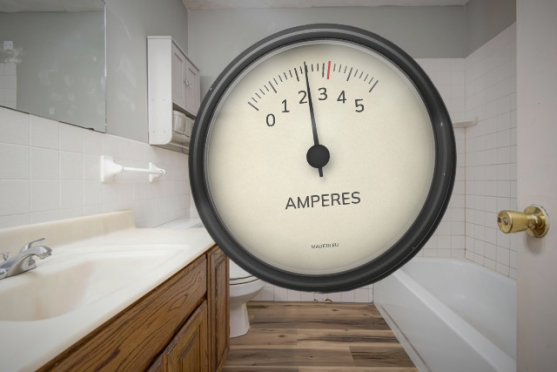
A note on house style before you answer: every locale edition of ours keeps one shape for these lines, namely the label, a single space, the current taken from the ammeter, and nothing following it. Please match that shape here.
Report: 2.4 A
